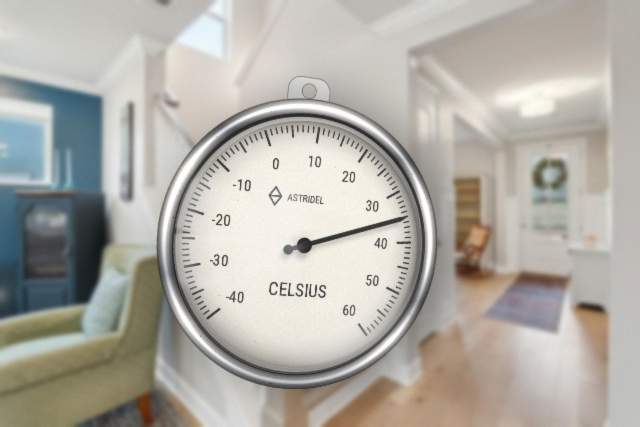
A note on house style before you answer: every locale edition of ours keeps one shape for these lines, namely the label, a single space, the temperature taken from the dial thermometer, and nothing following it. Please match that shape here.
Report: 35 °C
